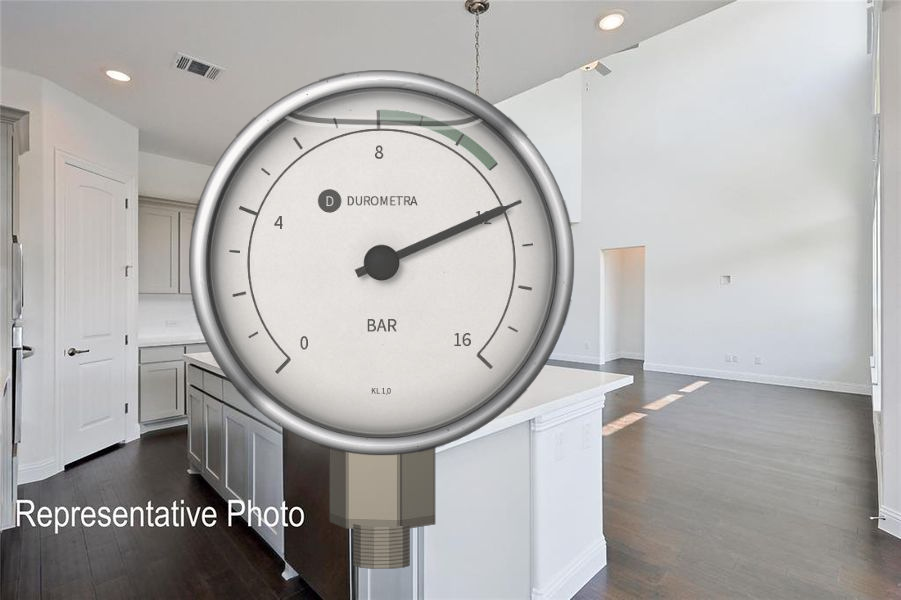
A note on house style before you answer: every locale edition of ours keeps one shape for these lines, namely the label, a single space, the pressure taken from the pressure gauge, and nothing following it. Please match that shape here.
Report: 12 bar
